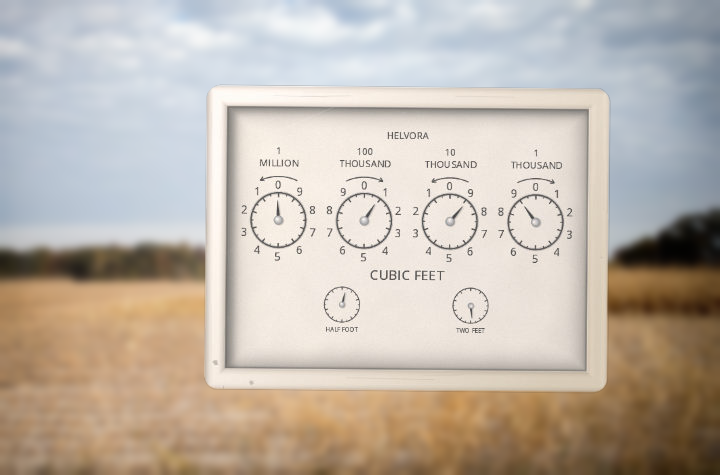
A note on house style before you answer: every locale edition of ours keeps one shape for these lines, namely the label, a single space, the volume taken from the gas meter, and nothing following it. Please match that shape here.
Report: 8900 ft³
